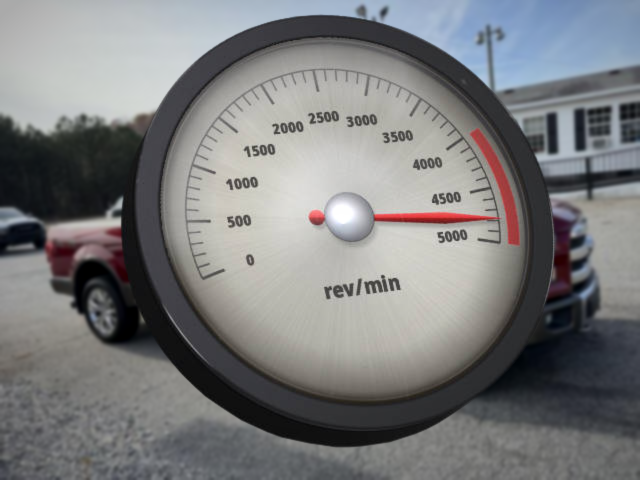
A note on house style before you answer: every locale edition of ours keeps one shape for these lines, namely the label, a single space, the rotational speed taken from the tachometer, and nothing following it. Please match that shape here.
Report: 4800 rpm
